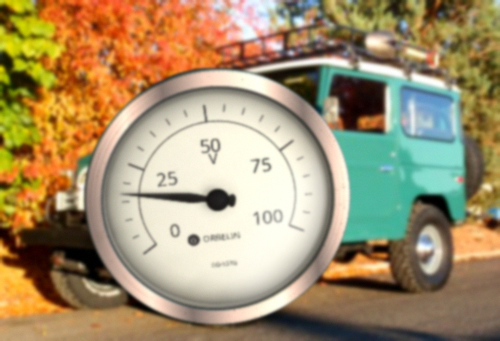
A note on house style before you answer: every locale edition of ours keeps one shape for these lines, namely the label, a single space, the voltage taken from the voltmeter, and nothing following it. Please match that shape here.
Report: 17.5 V
